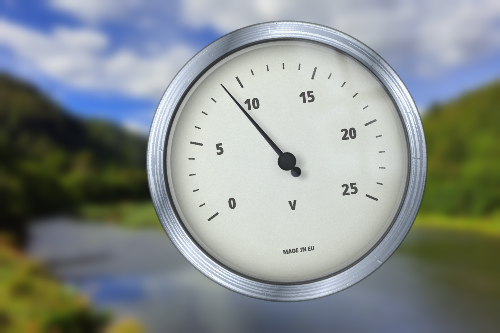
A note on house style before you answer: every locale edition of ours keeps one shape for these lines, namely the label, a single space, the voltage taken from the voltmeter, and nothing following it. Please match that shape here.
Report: 9 V
